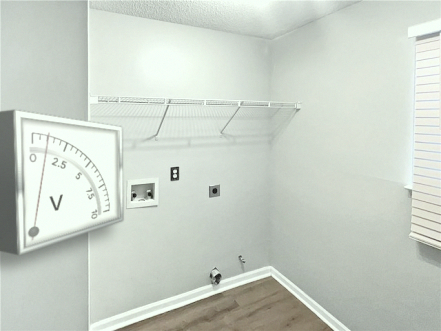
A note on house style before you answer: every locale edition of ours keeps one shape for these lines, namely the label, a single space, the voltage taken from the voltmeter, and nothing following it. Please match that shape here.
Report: 1 V
